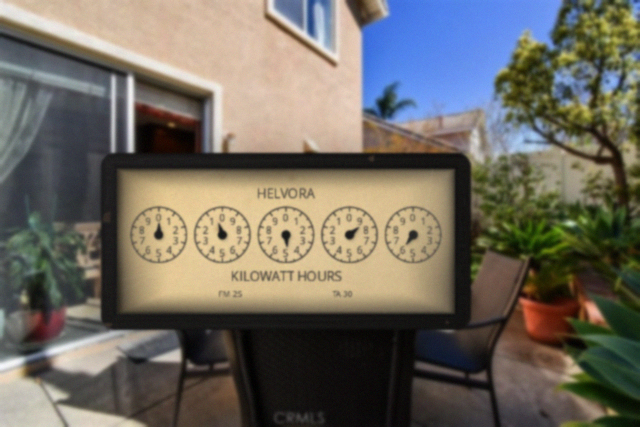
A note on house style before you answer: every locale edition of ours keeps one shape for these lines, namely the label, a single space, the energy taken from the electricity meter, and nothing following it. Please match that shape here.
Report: 486 kWh
